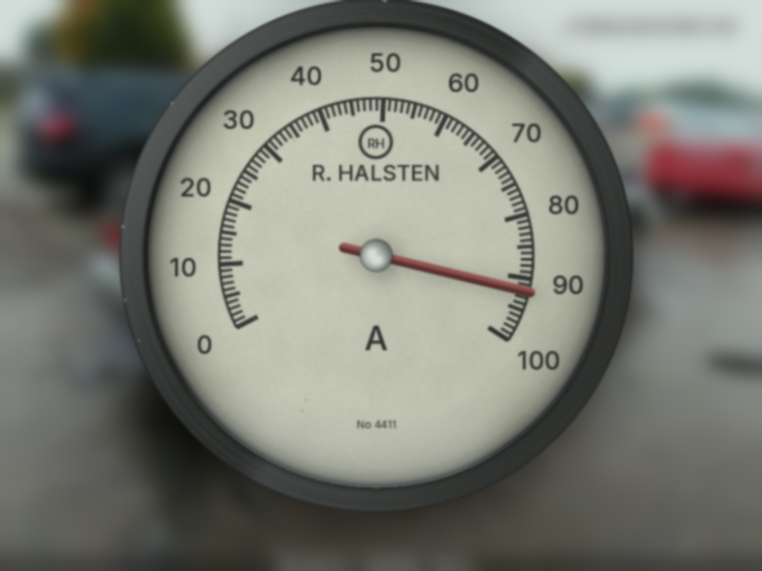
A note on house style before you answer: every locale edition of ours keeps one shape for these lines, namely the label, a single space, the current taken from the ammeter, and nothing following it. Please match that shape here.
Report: 92 A
